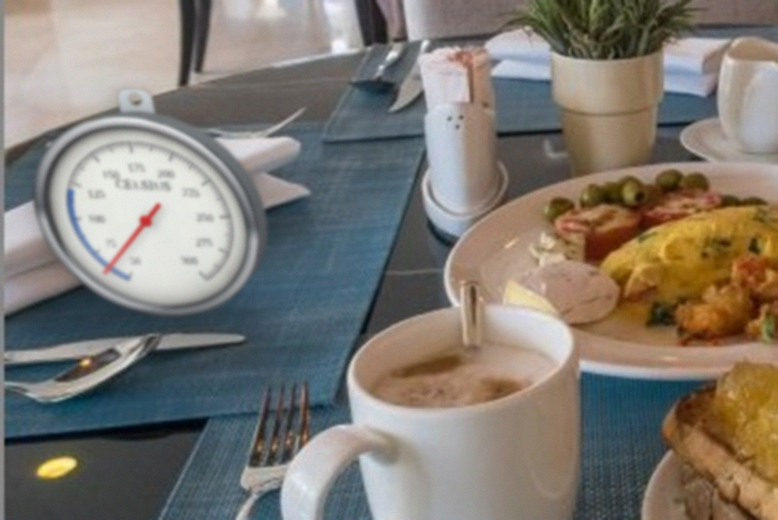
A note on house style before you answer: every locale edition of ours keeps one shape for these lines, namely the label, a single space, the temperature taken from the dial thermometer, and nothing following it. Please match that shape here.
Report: 62.5 °C
